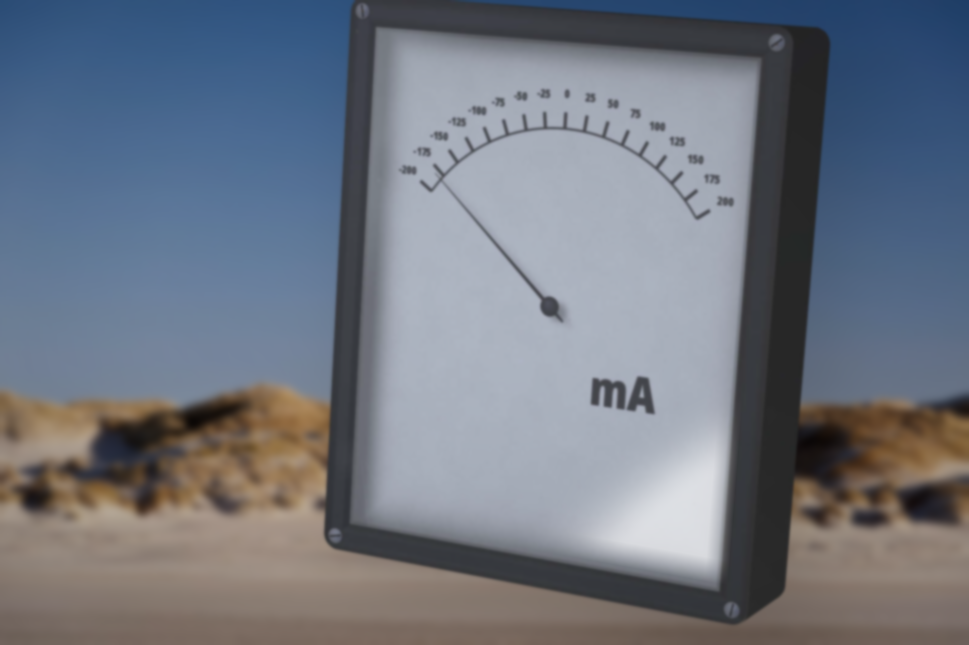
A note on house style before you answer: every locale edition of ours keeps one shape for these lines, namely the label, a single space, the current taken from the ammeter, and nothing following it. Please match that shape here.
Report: -175 mA
